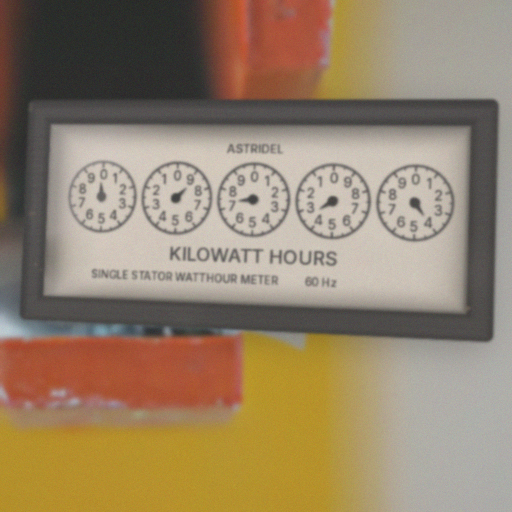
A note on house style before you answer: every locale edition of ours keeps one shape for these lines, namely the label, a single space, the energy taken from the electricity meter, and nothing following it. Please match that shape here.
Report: 98734 kWh
